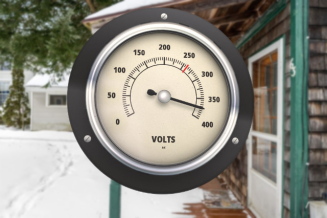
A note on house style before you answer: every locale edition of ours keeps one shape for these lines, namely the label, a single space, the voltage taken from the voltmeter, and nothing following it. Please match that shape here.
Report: 375 V
